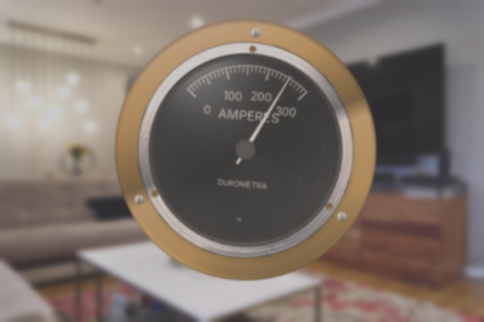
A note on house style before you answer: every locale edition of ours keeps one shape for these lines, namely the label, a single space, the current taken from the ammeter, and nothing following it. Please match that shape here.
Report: 250 A
